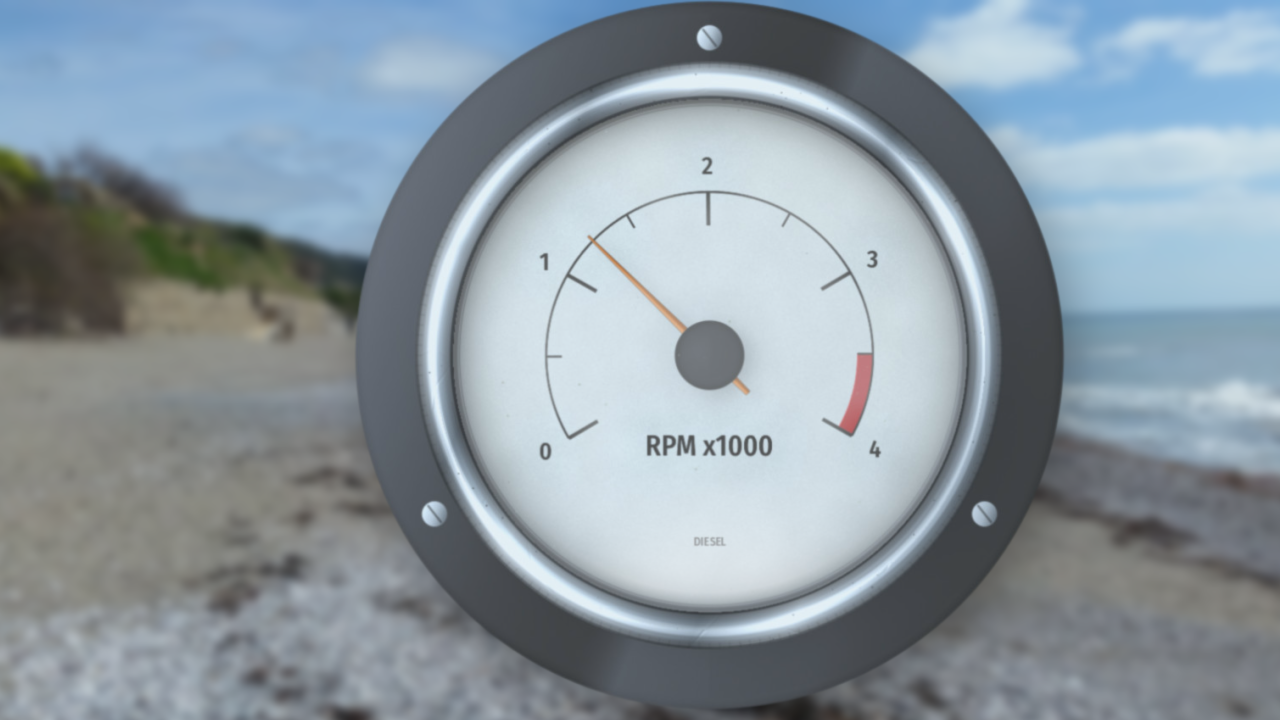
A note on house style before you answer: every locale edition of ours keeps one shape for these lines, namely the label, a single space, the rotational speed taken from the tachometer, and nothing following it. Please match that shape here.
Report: 1250 rpm
